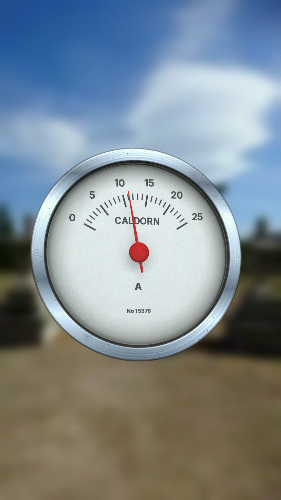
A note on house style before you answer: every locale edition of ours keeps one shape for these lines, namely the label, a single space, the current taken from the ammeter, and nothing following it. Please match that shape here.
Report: 11 A
